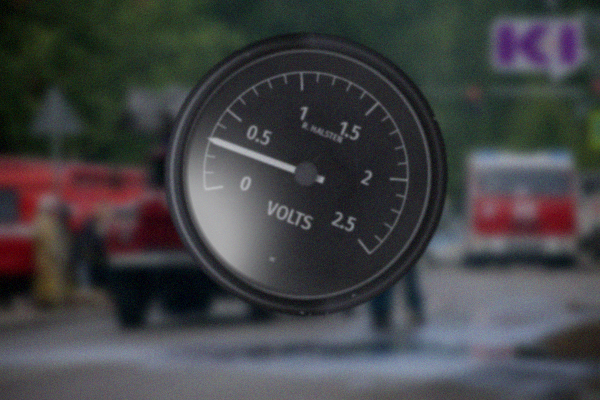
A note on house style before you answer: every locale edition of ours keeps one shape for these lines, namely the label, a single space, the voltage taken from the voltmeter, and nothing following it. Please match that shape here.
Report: 0.3 V
